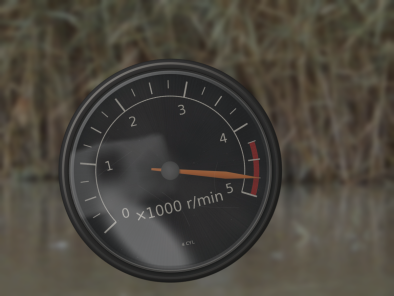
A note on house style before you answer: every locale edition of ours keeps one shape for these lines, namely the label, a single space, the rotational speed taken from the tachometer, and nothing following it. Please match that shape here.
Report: 4750 rpm
